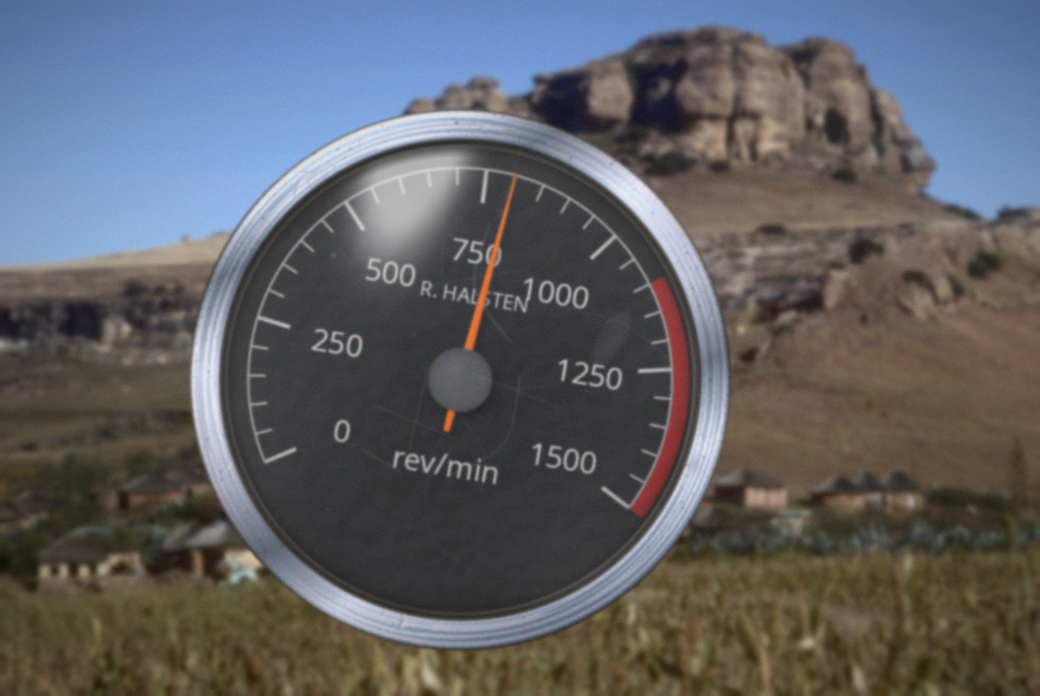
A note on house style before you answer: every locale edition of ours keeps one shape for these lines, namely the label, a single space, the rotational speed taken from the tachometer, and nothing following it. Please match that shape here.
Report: 800 rpm
